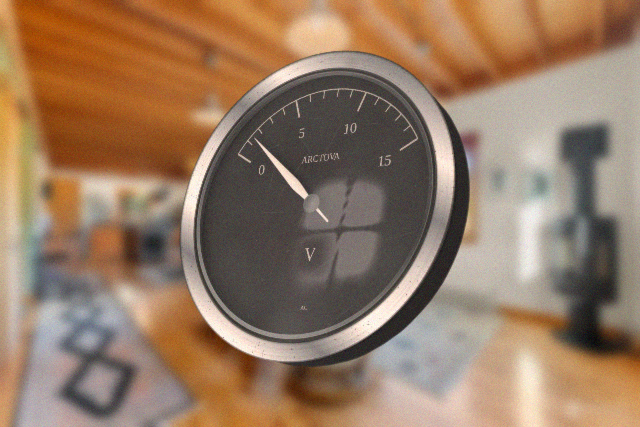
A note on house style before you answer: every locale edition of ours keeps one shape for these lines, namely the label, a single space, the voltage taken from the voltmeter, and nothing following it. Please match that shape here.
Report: 1.5 V
